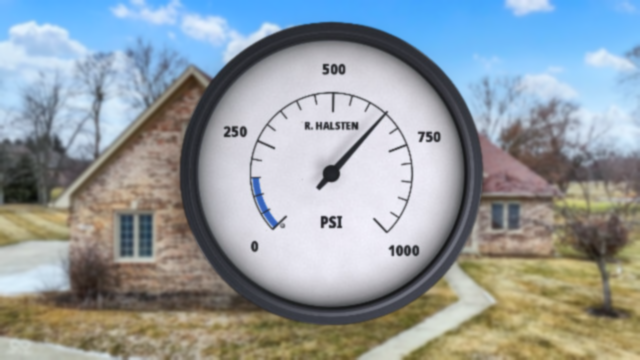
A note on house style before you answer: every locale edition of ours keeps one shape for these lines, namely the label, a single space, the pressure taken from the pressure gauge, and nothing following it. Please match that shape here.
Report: 650 psi
